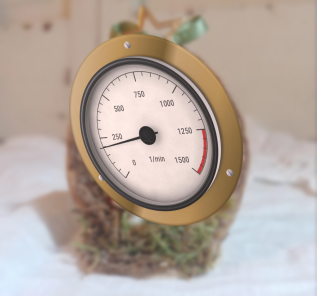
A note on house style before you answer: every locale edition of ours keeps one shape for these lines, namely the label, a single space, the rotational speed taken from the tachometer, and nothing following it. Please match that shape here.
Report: 200 rpm
